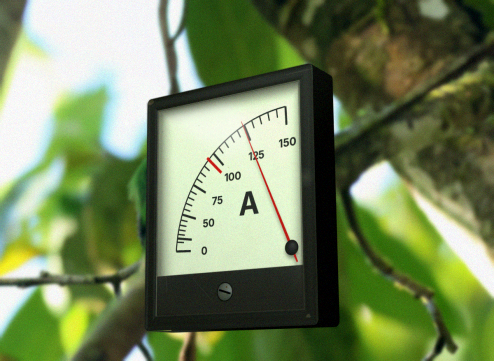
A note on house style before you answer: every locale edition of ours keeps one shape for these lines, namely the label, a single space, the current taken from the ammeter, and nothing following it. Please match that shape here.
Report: 125 A
